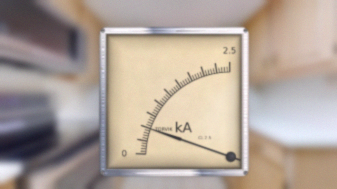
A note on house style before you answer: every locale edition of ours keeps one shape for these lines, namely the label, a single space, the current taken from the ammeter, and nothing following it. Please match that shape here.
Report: 0.5 kA
